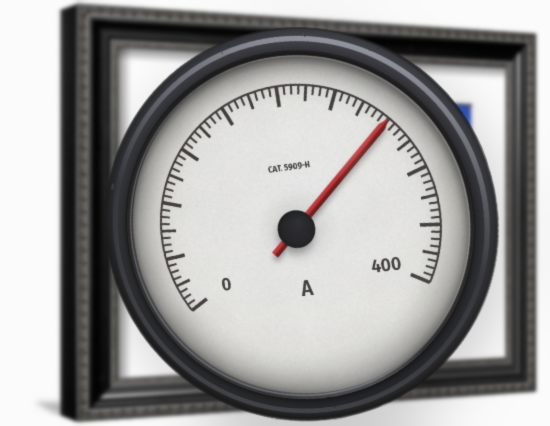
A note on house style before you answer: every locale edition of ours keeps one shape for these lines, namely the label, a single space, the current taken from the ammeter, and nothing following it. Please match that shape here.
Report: 280 A
